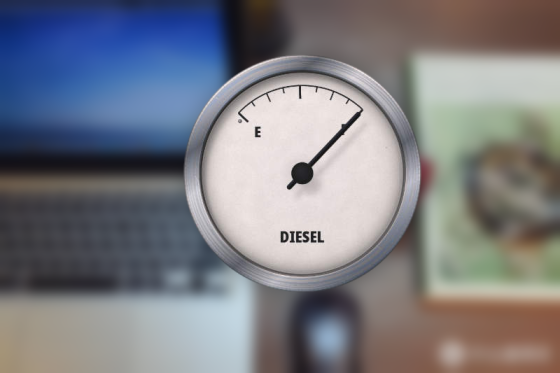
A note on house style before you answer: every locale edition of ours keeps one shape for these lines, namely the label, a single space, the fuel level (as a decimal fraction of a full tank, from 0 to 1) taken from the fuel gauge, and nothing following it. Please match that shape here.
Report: 1
